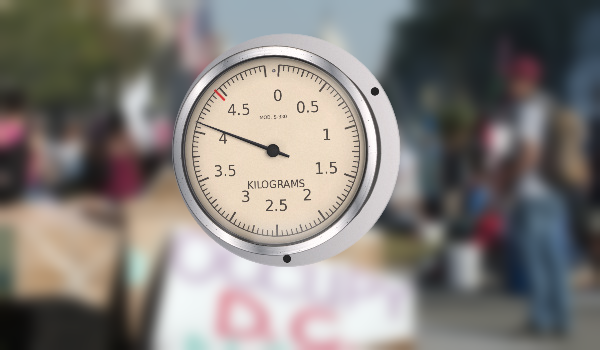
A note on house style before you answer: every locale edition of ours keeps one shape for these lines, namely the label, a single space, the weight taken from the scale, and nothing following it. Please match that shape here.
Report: 4.1 kg
